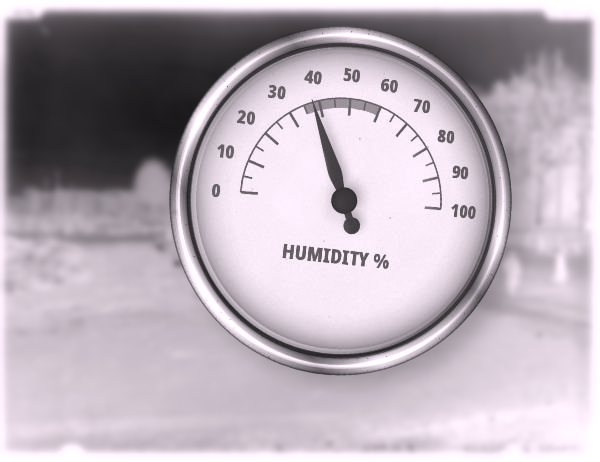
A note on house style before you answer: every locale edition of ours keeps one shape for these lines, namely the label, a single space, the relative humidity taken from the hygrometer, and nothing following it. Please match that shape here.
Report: 37.5 %
